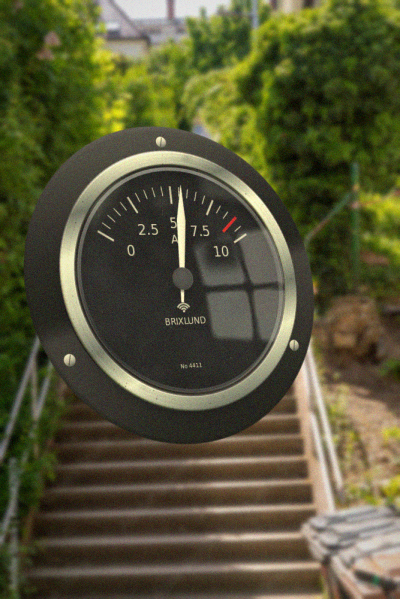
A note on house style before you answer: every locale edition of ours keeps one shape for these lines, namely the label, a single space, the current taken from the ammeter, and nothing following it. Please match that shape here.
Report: 5.5 A
